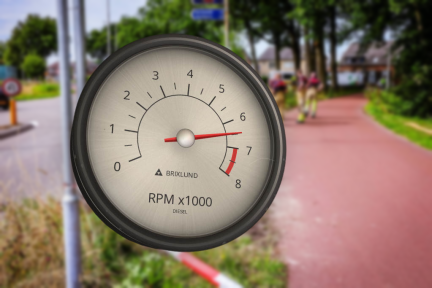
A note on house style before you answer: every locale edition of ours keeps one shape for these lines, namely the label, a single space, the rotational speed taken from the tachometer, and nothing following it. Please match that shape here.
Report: 6500 rpm
